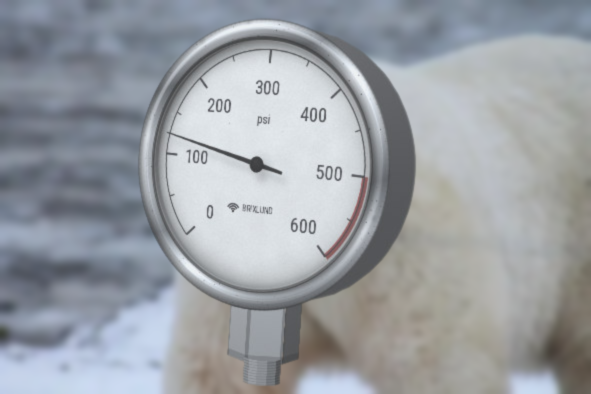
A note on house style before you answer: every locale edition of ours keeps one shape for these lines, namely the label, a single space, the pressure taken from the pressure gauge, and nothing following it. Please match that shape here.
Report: 125 psi
